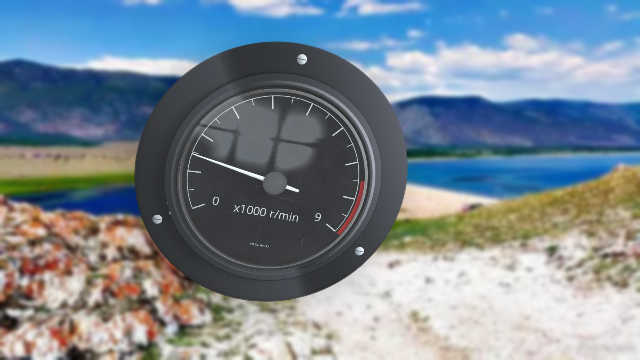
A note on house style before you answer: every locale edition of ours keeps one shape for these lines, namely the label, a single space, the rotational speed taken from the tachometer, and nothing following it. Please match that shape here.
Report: 1500 rpm
